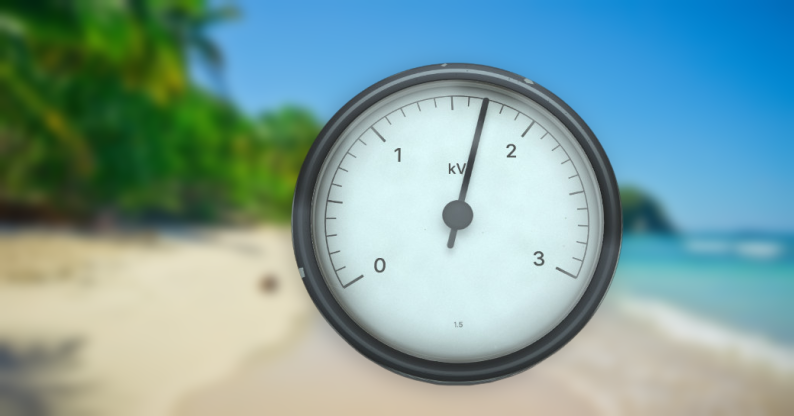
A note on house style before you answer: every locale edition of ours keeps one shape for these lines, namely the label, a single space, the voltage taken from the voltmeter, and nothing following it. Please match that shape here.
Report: 1.7 kV
